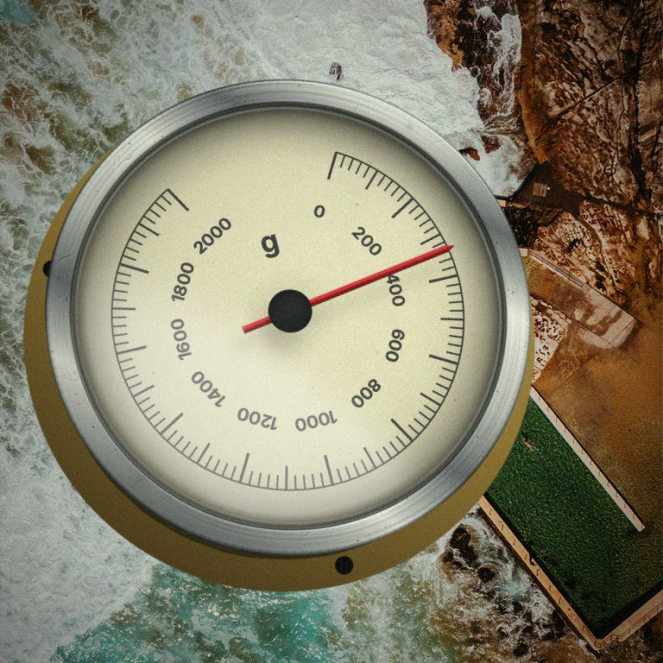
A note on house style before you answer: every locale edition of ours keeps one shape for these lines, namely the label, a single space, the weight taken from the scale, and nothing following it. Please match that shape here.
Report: 340 g
